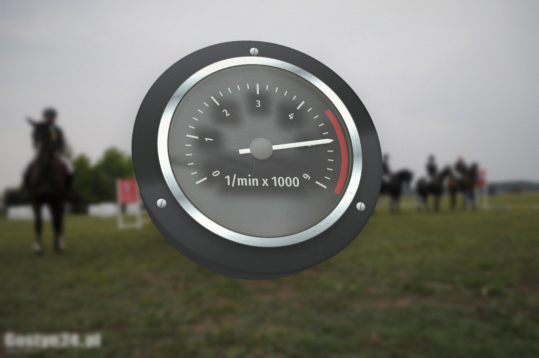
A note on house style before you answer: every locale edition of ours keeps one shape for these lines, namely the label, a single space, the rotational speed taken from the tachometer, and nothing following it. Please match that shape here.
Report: 5000 rpm
